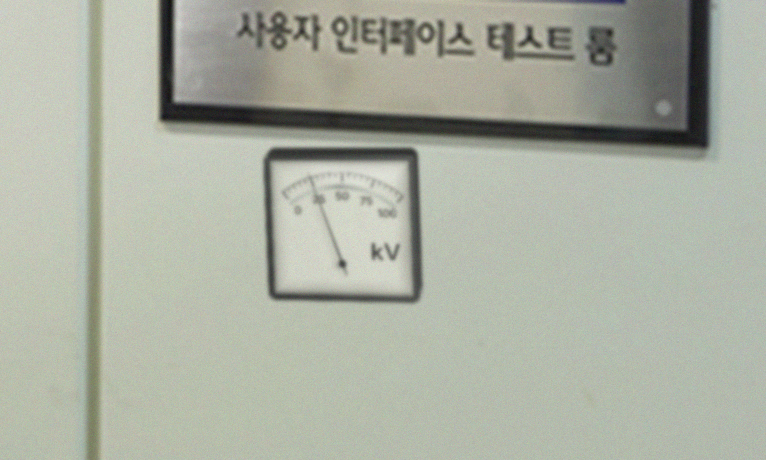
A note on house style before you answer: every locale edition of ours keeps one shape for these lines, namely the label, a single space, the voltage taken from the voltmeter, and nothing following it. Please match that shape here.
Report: 25 kV
